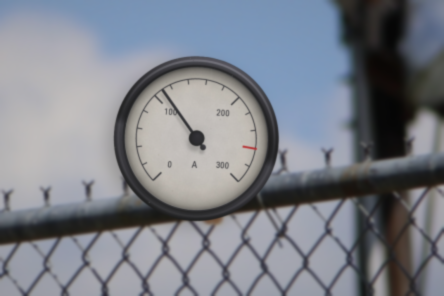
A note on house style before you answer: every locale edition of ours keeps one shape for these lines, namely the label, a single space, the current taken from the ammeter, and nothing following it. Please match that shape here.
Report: 110 A
